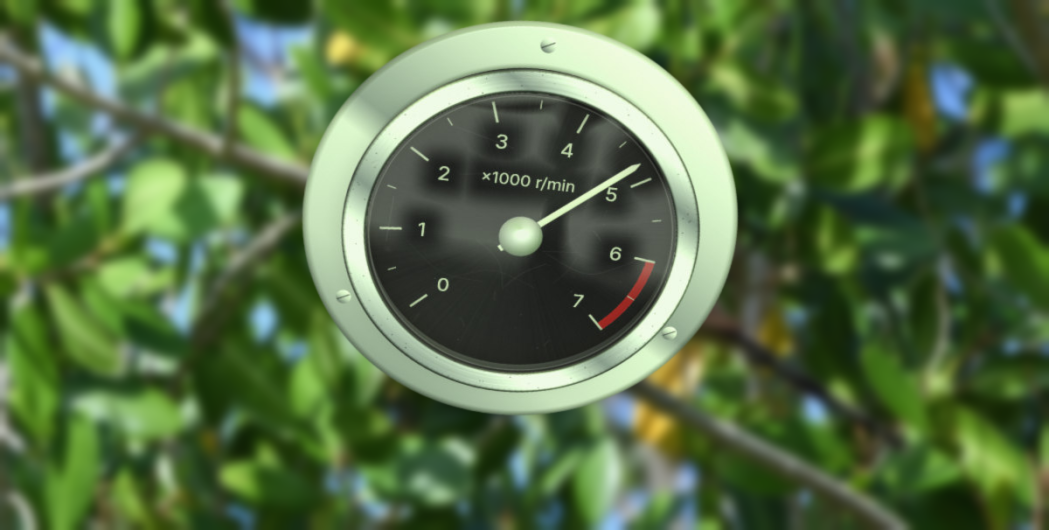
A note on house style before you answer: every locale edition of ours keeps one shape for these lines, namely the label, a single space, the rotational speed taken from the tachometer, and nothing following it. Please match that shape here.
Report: 4750 rpm
